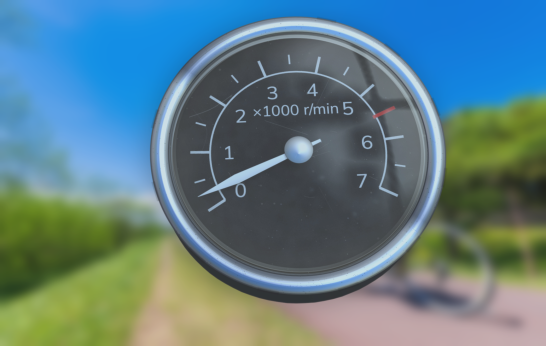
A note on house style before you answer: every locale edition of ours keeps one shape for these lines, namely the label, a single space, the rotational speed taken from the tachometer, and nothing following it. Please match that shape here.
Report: 250 rpm
